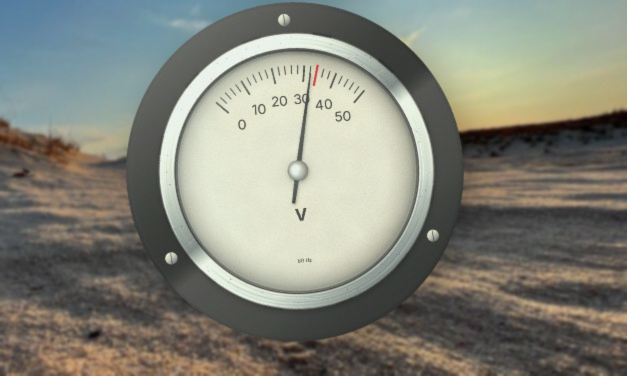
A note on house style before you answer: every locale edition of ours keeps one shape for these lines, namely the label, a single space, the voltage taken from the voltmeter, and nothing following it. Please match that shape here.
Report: 32 V
